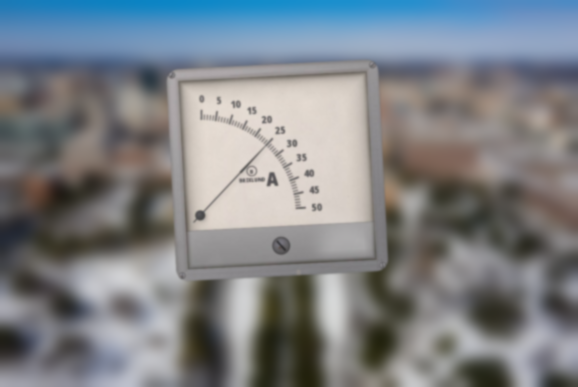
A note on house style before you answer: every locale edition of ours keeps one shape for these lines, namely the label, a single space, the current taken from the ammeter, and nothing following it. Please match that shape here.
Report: 25 A
